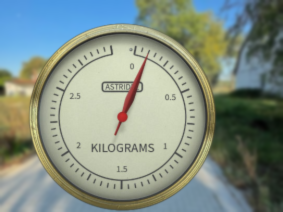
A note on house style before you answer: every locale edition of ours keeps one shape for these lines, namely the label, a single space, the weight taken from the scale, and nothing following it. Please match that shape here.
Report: 0.1 kg
